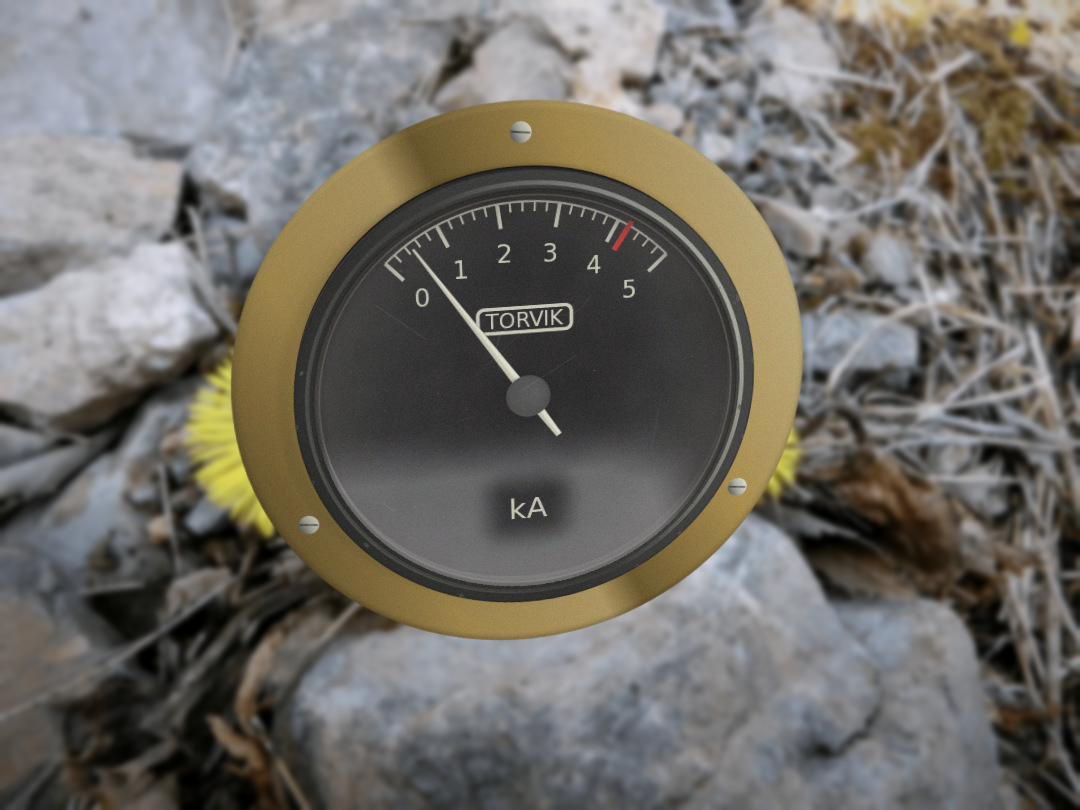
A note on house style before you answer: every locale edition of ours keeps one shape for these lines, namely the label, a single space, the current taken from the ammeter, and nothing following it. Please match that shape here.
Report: 0.5 kA
